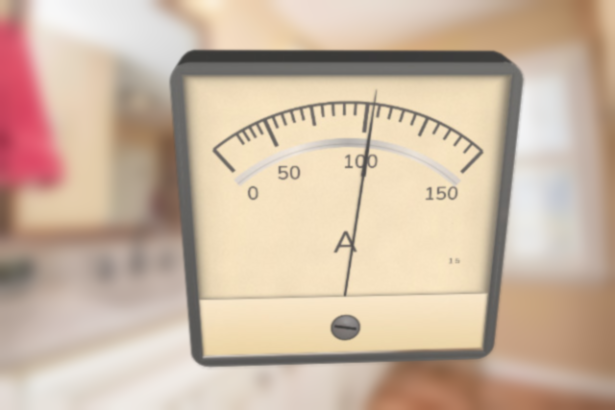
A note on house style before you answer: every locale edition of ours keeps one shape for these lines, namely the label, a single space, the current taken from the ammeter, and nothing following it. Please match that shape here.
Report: 102.5 A
